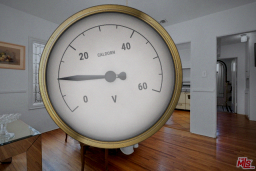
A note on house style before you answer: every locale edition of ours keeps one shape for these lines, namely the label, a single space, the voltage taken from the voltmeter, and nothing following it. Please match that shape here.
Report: 10 V
